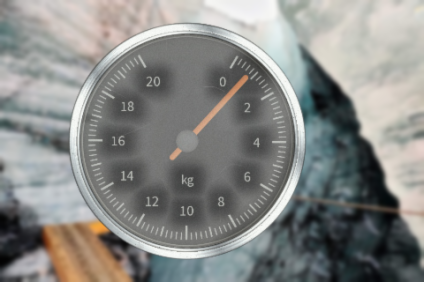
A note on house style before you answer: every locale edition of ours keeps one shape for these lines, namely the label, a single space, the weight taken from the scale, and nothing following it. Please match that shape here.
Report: 0.8 kg
